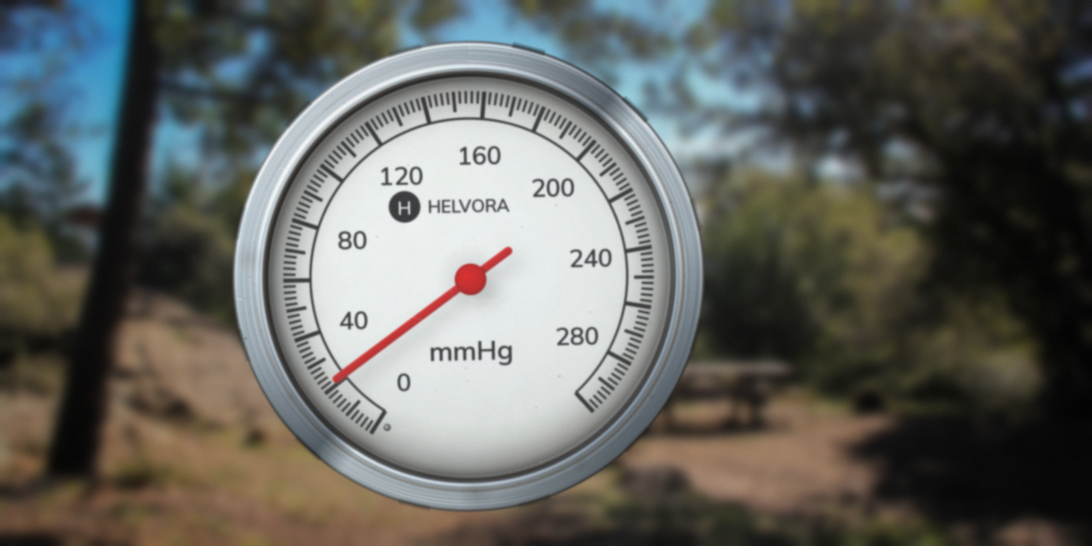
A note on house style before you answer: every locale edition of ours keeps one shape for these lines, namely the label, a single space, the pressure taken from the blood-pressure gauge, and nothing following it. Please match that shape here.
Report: 22 mmHg
